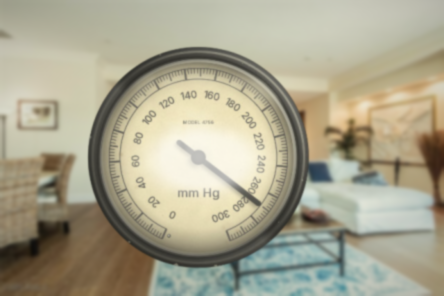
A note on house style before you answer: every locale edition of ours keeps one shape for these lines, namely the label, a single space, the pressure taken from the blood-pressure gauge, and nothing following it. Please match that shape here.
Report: 270 mmHg
